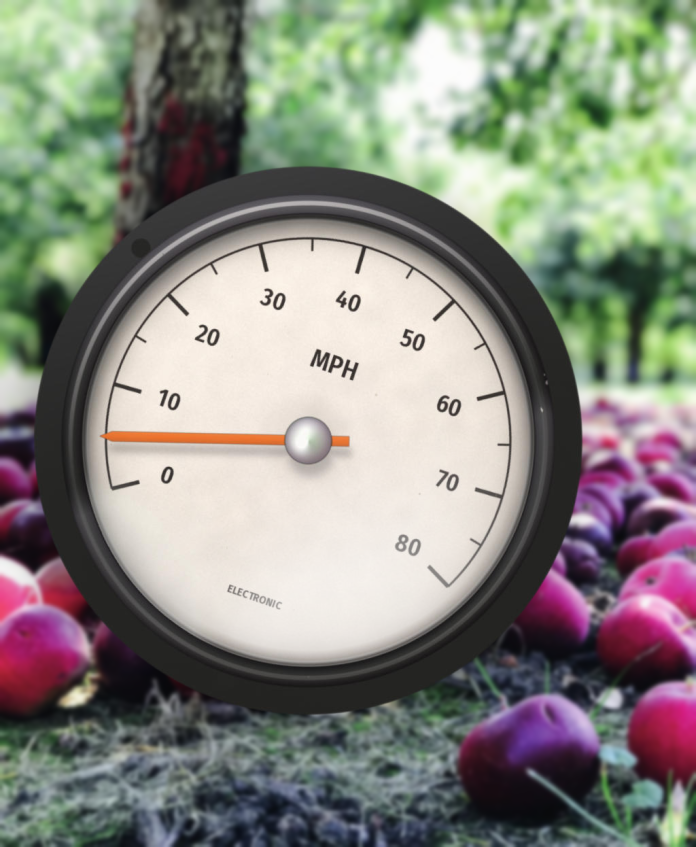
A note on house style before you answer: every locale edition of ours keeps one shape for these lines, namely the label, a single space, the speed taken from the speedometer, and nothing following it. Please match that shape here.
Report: 5 mph
